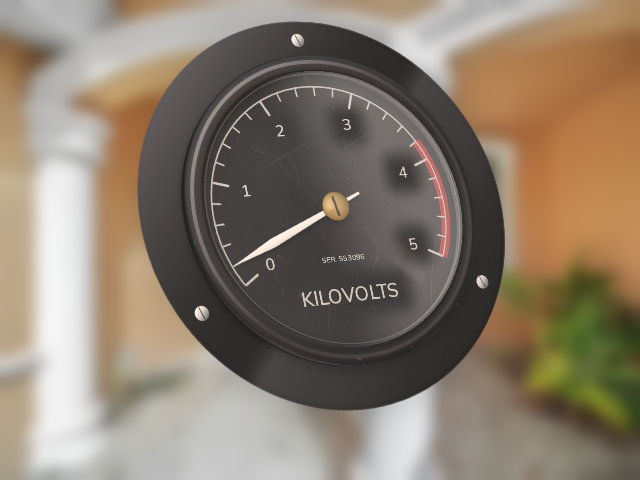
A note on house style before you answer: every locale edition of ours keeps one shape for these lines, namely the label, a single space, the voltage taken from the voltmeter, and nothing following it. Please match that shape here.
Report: 0.2 kV
